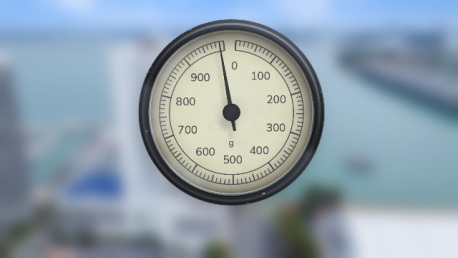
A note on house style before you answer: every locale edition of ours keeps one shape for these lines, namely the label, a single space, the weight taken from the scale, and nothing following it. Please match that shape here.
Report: 990 g
